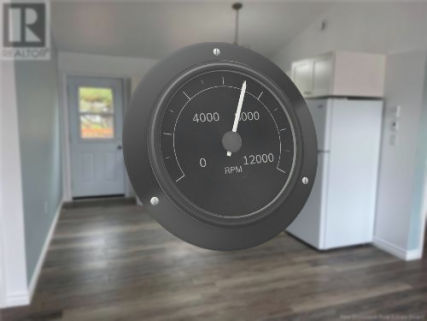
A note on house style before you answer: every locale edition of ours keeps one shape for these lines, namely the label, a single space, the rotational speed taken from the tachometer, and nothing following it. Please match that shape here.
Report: 7000 rpm
